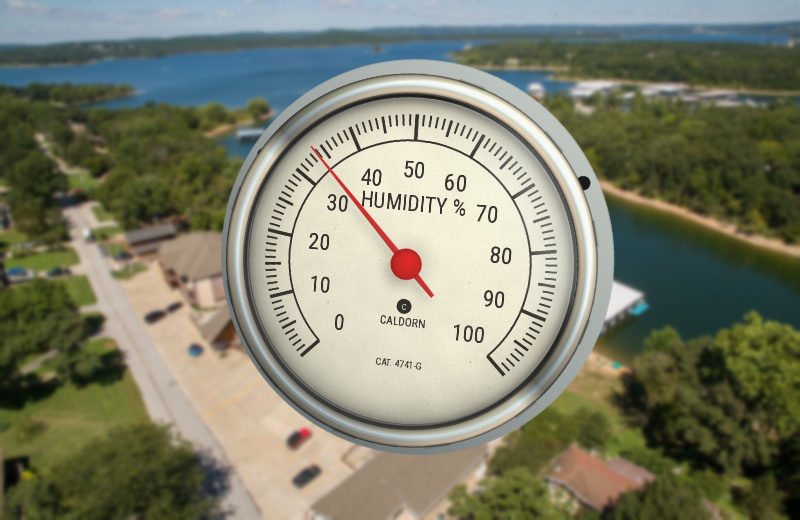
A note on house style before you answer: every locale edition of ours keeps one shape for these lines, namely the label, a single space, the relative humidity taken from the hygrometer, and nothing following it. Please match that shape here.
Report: 34 %
